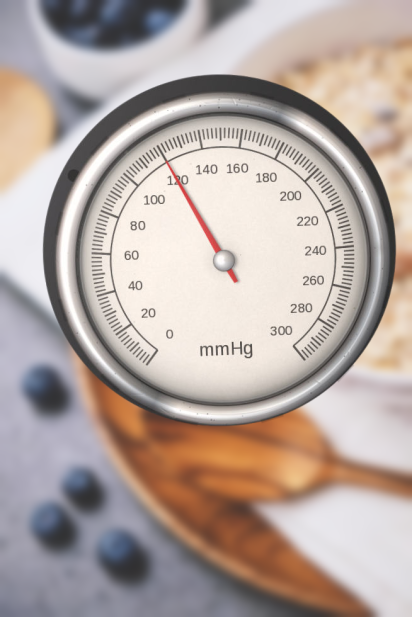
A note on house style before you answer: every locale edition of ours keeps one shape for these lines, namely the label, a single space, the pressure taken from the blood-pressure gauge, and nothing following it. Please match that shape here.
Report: 120 mmHg
